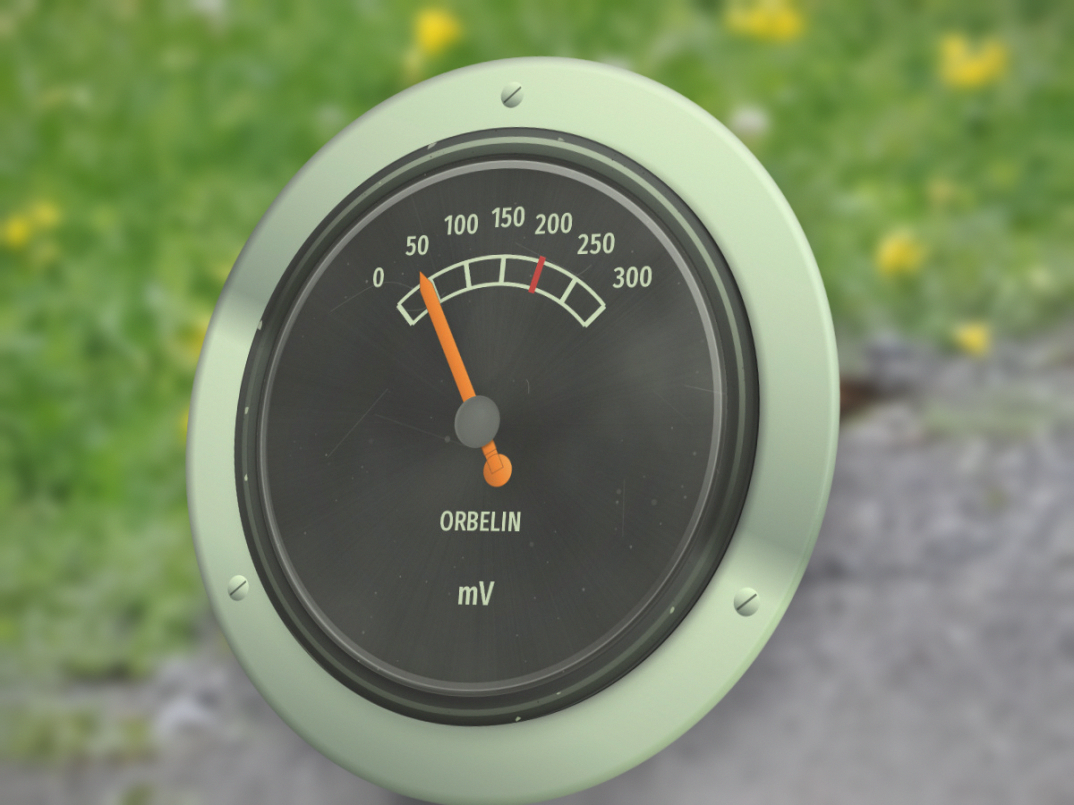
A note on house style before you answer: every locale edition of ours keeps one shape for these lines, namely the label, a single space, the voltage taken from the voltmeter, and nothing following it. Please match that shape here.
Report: 50 mV
